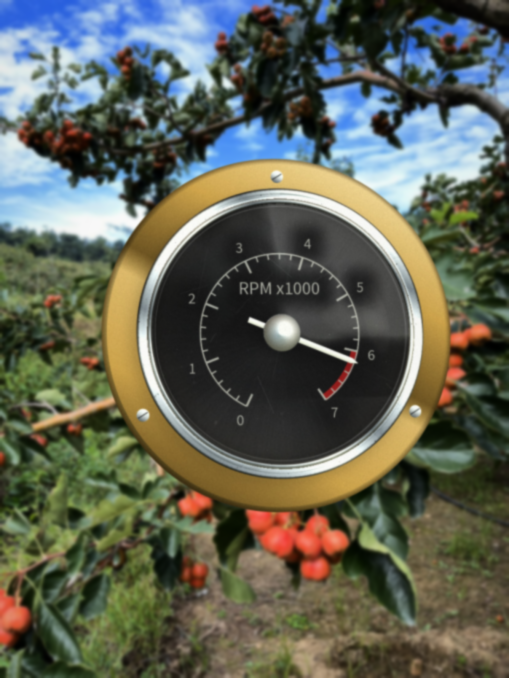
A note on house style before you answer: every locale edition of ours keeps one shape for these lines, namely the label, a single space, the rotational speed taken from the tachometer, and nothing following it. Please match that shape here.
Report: 6200 rpm
